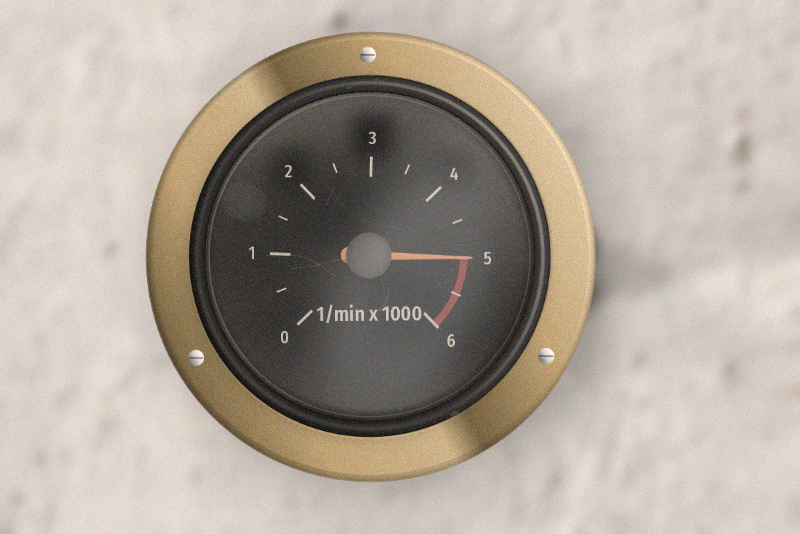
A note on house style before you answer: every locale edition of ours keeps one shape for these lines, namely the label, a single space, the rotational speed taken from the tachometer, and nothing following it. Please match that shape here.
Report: 5000 rpm
